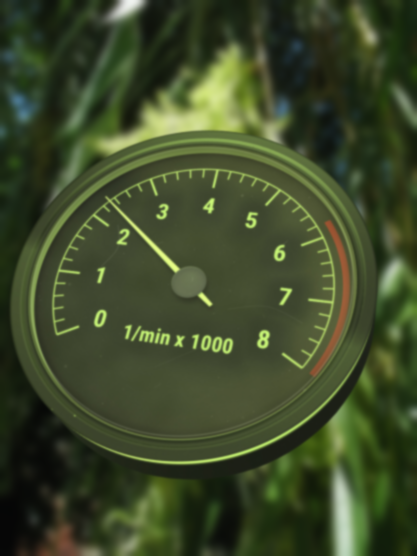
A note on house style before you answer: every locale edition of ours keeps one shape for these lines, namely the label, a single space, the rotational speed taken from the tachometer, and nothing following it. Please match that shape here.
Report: 2300 rpm
